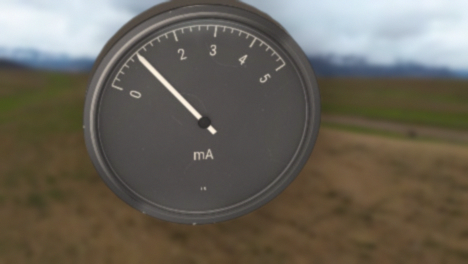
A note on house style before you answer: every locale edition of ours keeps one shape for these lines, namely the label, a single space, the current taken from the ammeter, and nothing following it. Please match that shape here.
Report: 1 mA
